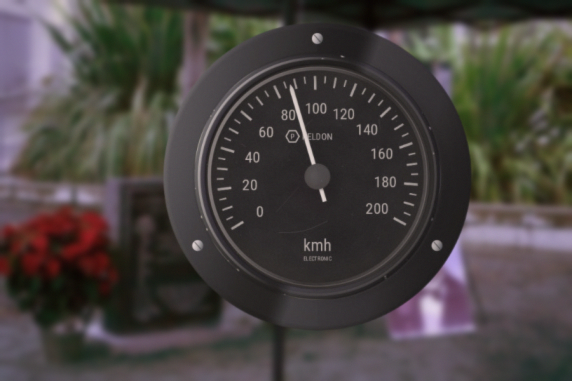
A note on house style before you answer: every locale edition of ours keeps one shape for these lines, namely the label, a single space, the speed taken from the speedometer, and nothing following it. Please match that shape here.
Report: 87.5 km/h
